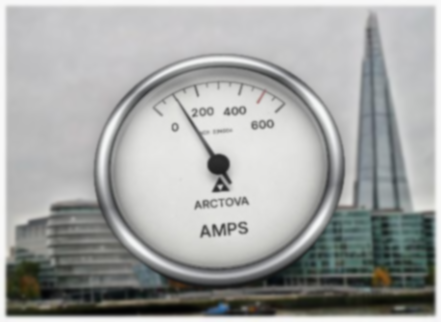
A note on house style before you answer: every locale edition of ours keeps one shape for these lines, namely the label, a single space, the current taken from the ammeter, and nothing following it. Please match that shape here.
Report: 100 A
